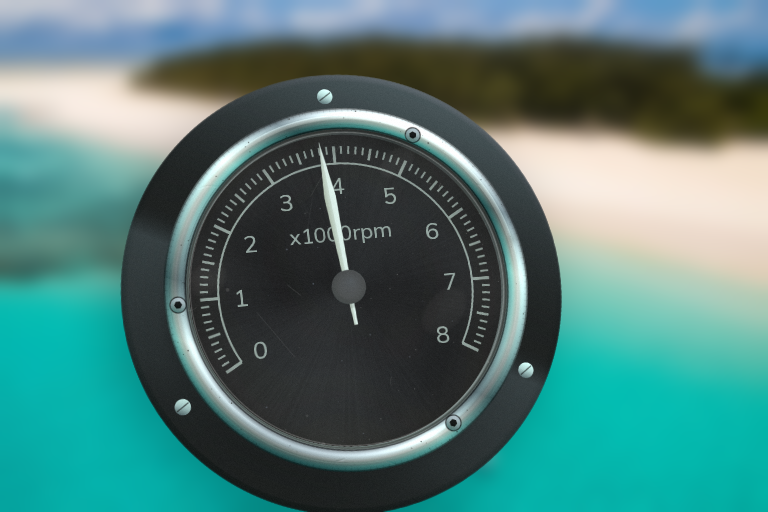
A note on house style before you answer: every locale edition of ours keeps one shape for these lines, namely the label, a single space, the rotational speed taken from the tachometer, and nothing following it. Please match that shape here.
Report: 3800 rpm
